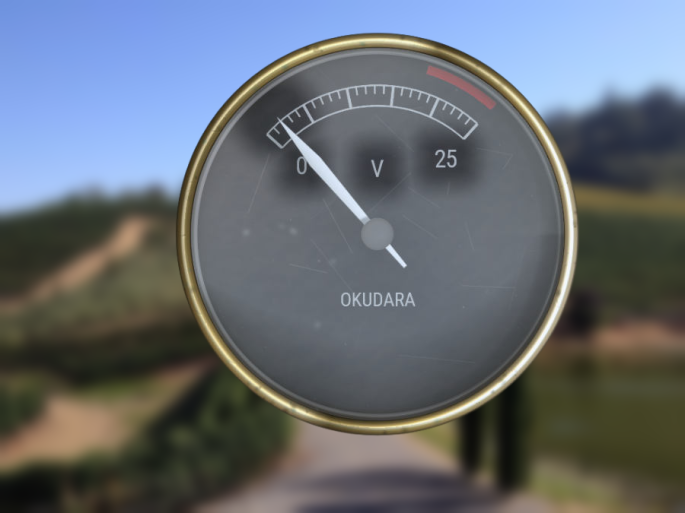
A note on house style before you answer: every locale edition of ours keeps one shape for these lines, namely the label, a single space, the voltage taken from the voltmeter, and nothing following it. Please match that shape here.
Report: 2 V
